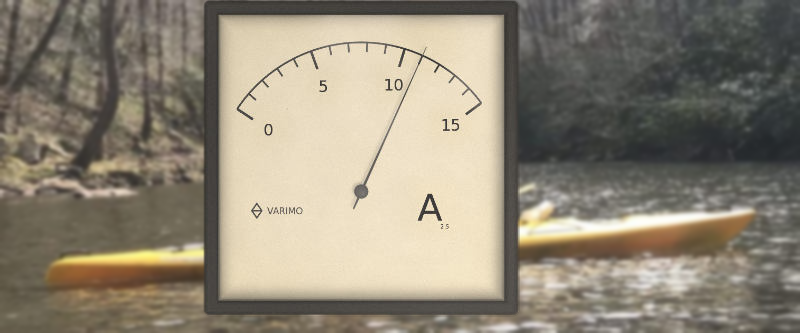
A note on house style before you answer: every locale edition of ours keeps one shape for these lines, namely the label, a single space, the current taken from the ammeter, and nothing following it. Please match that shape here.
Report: 11 A
